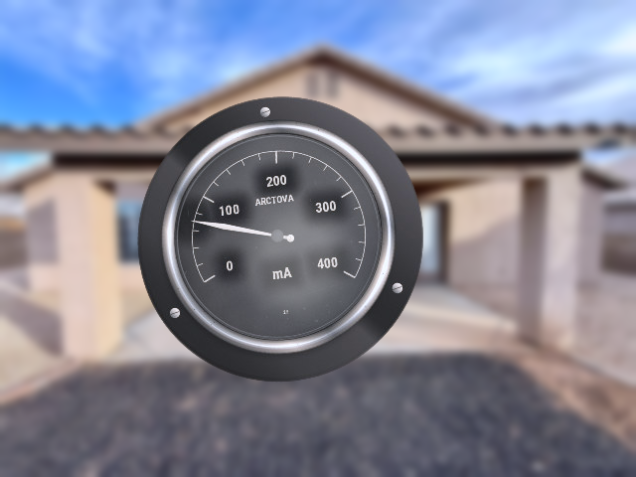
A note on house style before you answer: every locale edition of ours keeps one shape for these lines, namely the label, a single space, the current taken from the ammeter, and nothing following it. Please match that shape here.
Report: 70 mA
